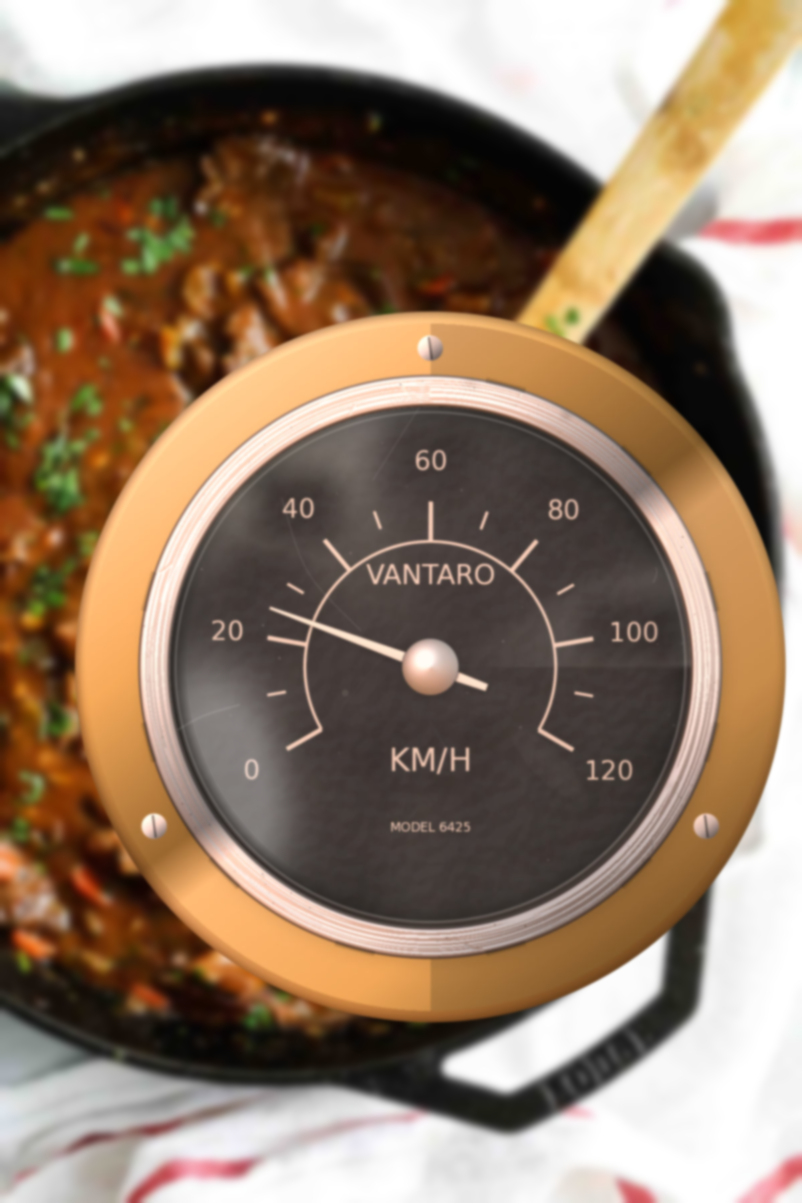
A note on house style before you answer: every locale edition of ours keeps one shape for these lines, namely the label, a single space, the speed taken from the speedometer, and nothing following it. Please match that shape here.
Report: 25 km/h
